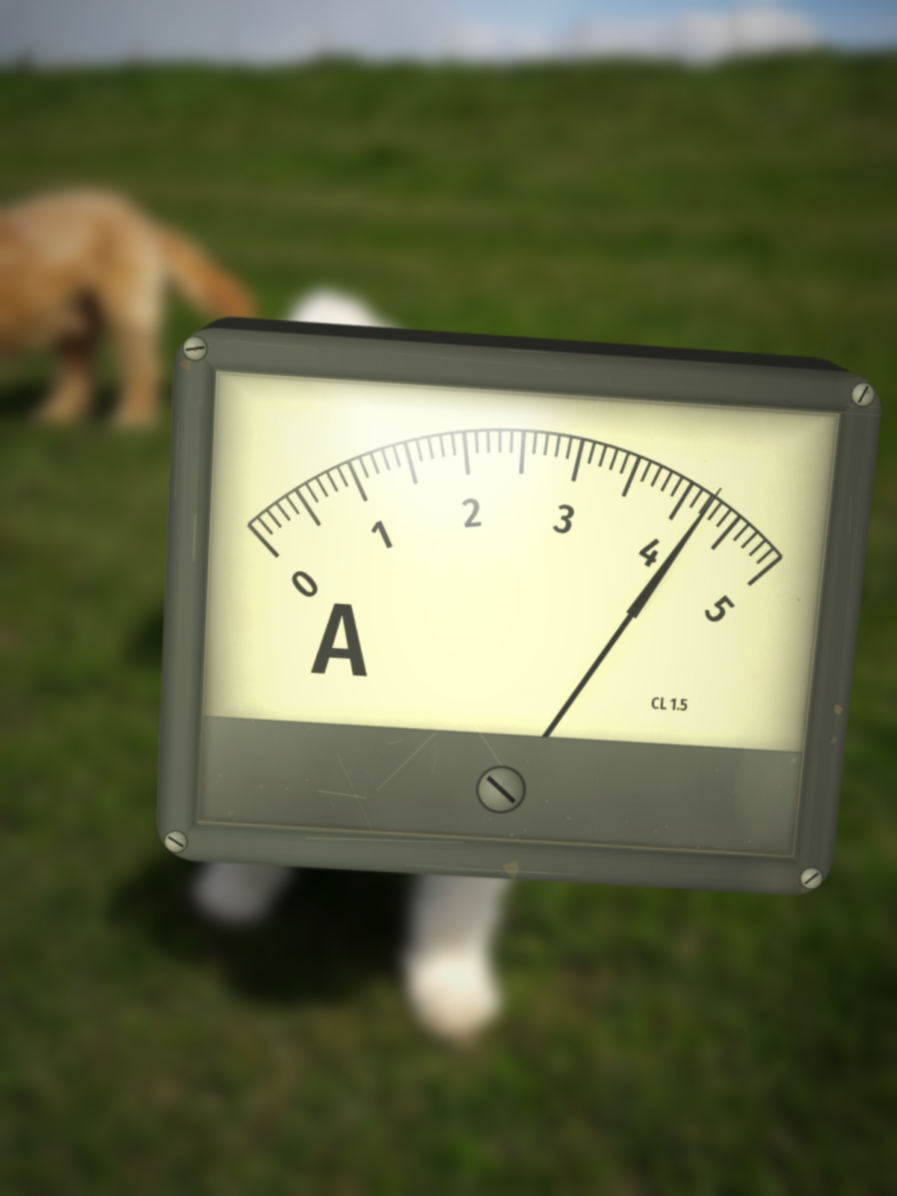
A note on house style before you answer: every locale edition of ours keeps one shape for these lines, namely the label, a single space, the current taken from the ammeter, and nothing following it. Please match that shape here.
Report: 4.2 A
